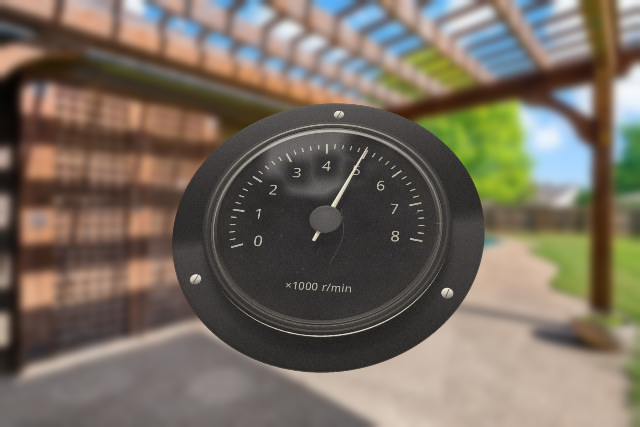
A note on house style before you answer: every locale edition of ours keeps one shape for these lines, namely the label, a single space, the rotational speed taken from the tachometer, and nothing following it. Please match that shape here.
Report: 5000 rpm
